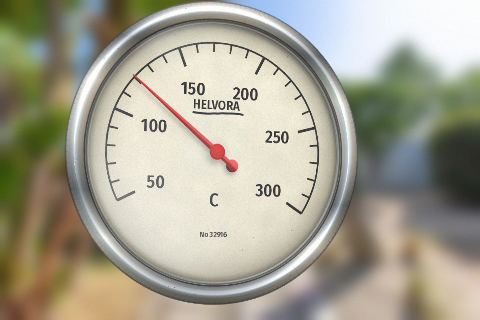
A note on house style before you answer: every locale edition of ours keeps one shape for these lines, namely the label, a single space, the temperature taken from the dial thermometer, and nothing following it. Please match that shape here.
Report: 120 °C
